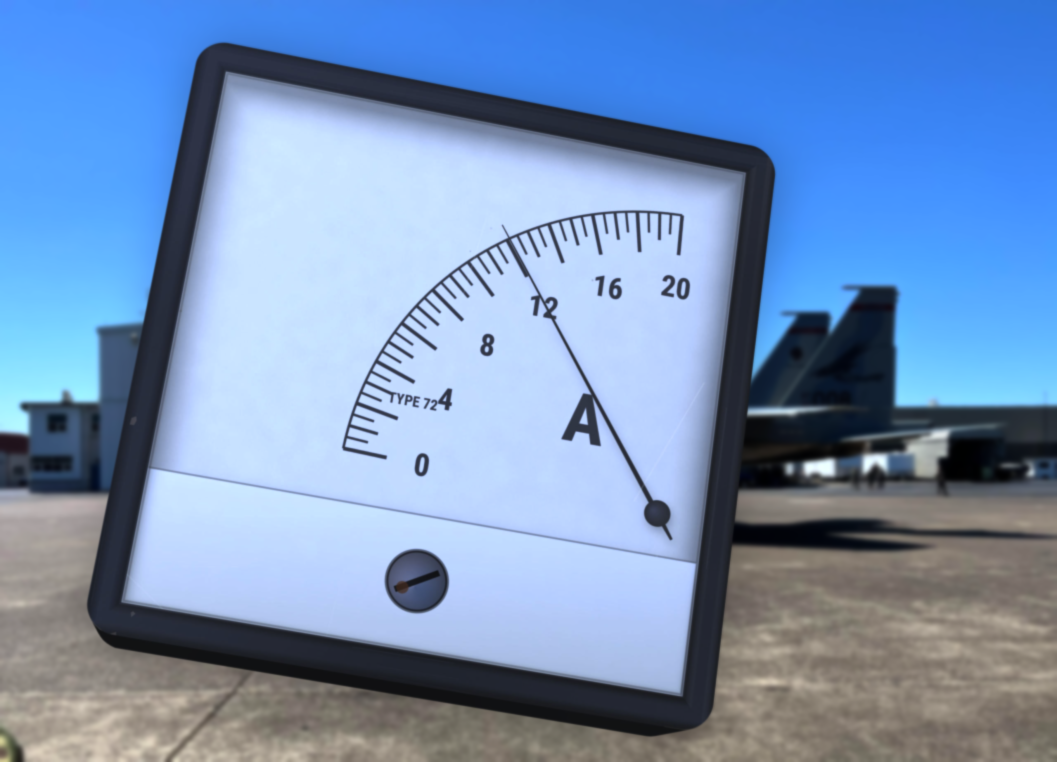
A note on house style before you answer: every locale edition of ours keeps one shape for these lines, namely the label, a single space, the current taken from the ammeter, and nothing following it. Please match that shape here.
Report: 12 A
